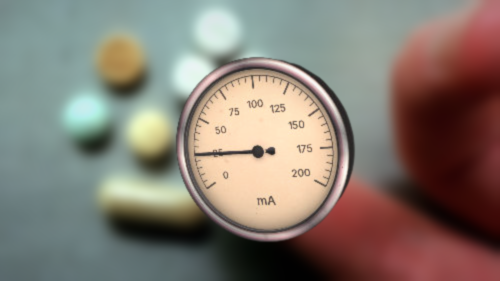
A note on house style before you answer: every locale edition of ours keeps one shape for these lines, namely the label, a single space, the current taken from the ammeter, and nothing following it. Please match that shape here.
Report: 25 mA
